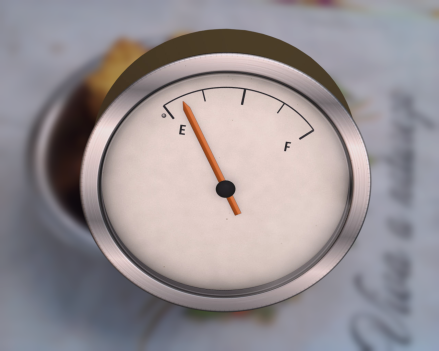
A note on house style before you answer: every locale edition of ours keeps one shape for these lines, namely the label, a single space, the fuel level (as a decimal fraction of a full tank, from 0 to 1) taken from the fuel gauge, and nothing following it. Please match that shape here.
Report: 0.125
